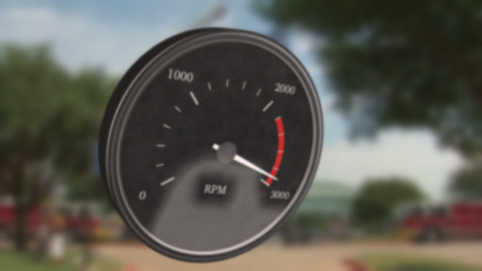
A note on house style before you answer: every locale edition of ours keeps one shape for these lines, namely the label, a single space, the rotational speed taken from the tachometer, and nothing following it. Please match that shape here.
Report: 2900 rpm
